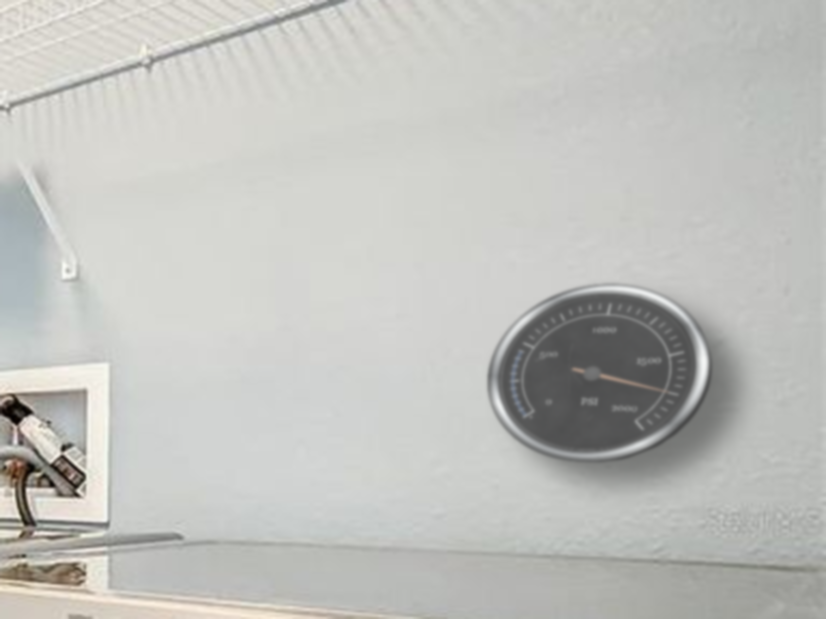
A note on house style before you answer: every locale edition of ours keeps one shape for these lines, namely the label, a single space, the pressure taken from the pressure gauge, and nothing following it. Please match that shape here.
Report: 1750 psi
